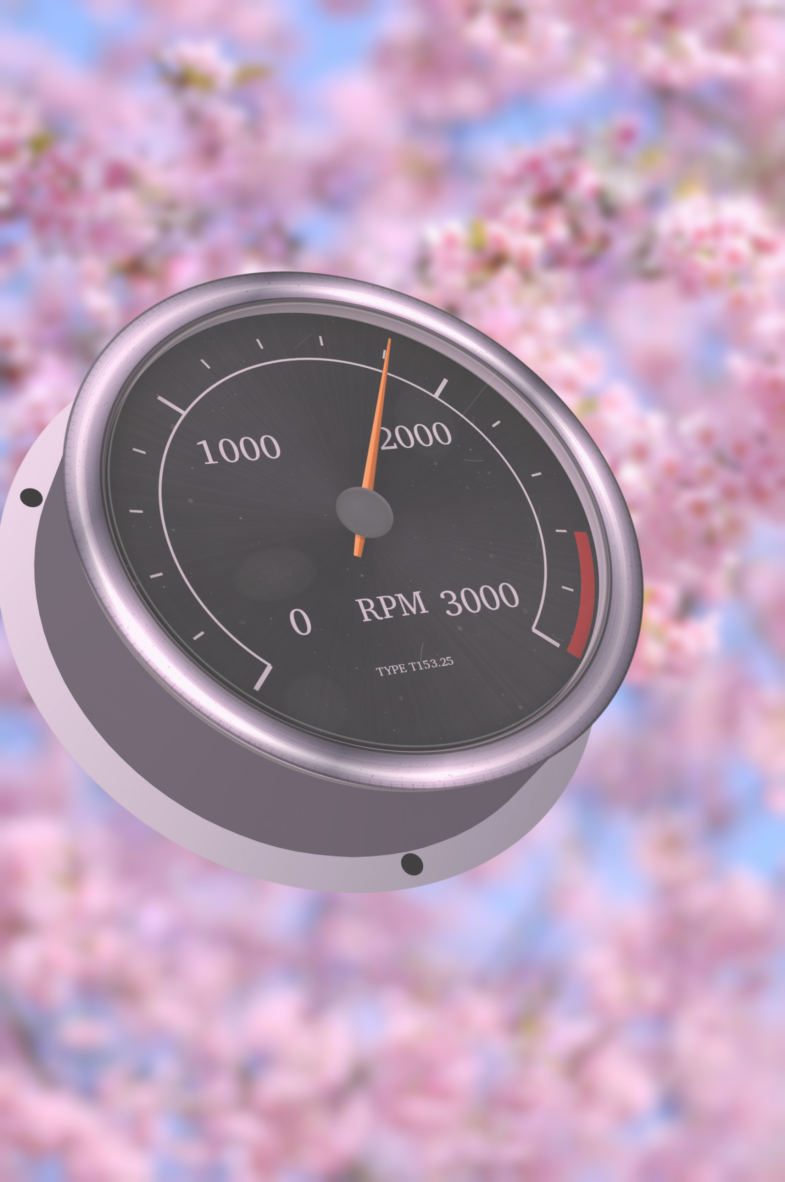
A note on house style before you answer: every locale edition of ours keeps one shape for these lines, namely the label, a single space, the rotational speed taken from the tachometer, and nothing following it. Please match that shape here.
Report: 1800 rpm
